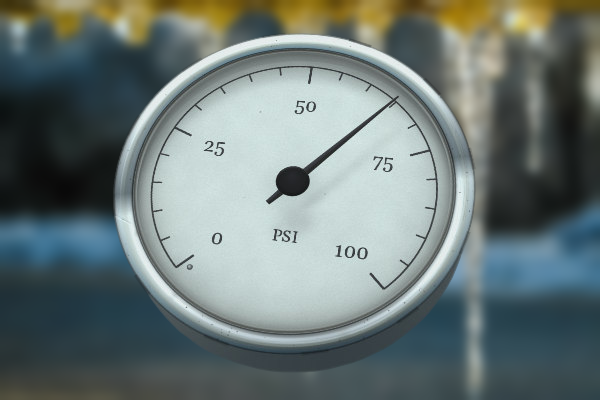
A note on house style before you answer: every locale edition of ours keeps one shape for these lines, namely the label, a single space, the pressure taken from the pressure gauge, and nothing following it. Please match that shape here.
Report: 65 psi
